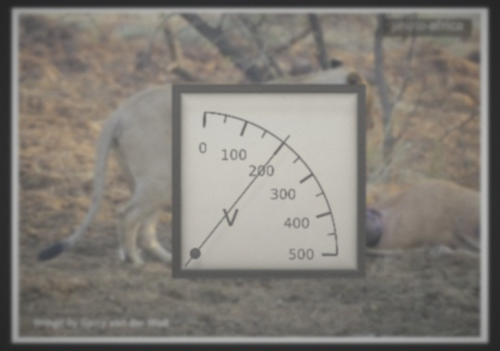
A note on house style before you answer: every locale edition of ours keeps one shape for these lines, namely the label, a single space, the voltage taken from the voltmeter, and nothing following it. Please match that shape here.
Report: 200 V
